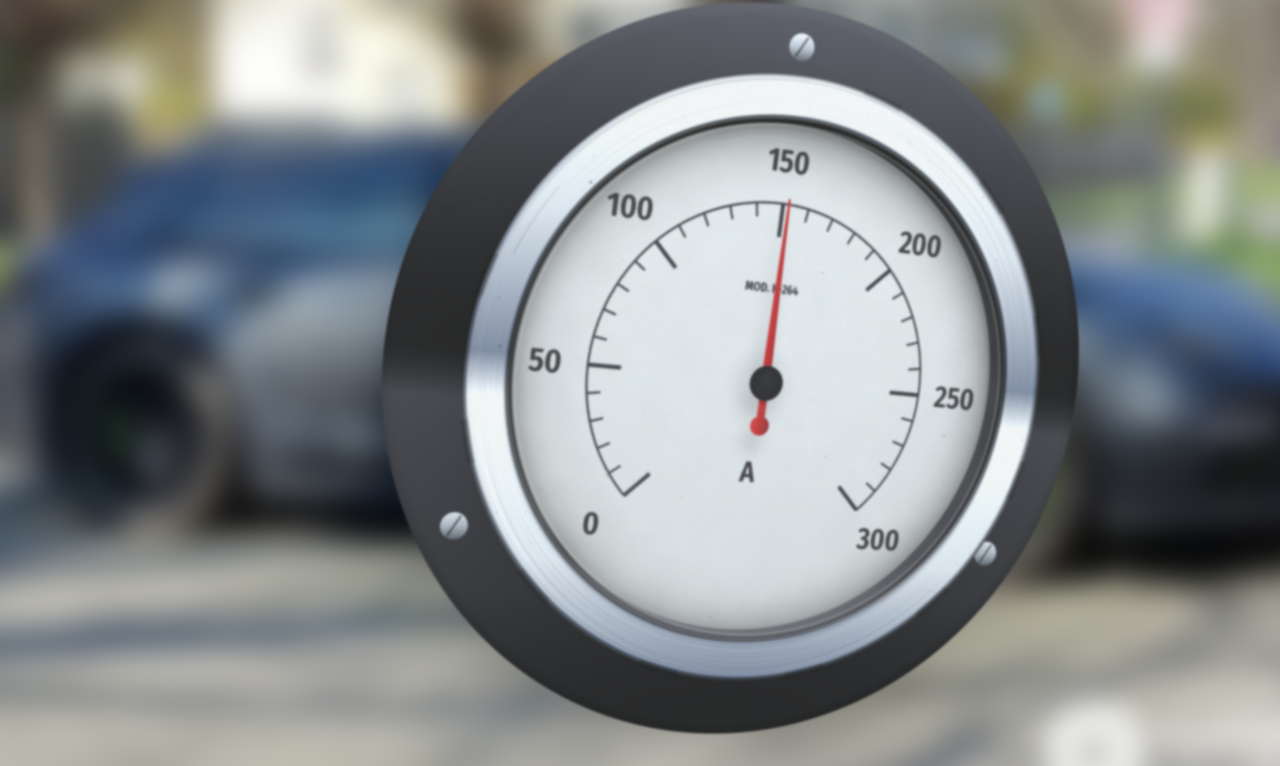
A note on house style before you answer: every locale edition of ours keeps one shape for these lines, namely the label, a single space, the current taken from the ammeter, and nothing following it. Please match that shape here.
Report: 150 A
